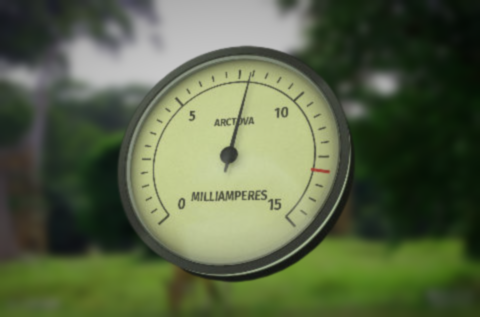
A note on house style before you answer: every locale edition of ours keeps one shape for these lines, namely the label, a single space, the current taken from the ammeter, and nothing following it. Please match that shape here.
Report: 8 mA
